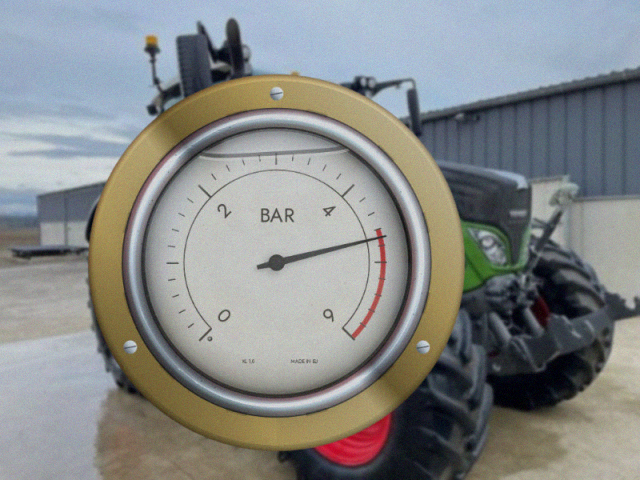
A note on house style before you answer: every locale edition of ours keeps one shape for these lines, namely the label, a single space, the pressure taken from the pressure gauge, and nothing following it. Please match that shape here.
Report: 4.7 bar
